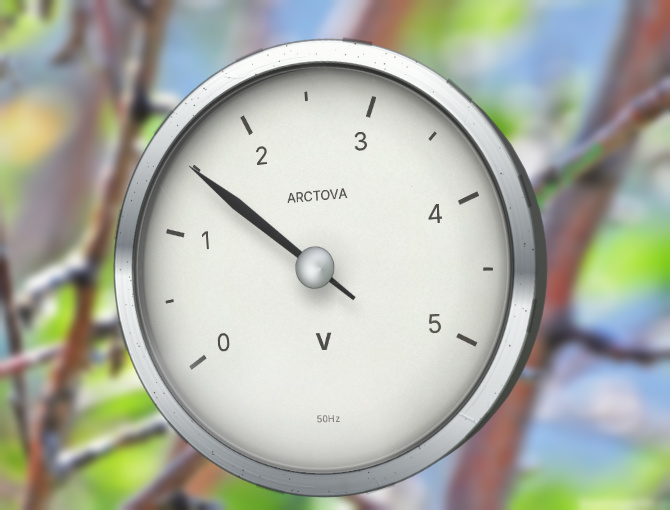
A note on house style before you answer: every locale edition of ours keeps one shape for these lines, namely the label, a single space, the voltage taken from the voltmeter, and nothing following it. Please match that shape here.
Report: 1.5 V
